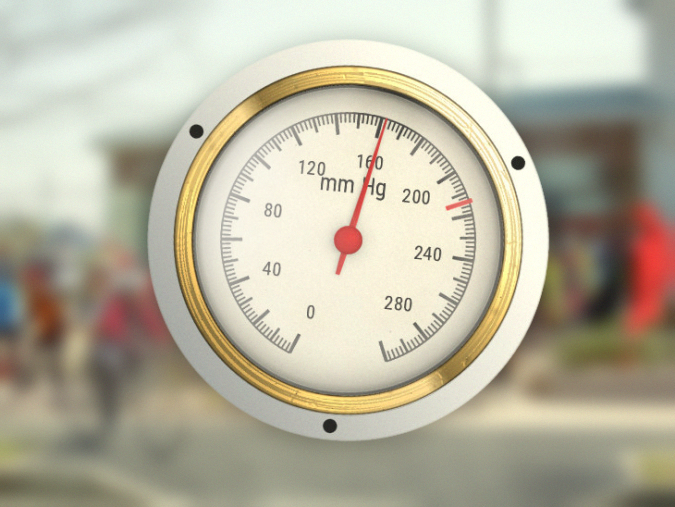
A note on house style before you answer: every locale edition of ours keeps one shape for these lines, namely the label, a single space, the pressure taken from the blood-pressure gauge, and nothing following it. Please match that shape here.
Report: 162 mmHg
